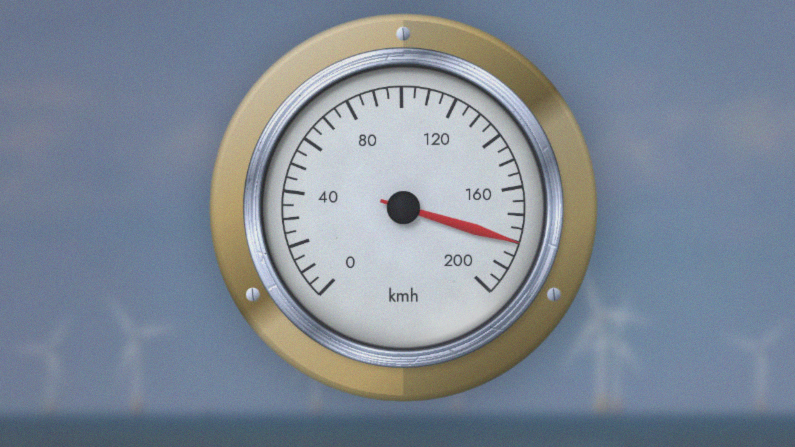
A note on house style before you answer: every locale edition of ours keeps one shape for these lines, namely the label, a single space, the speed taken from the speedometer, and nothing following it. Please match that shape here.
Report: 180 km/h
